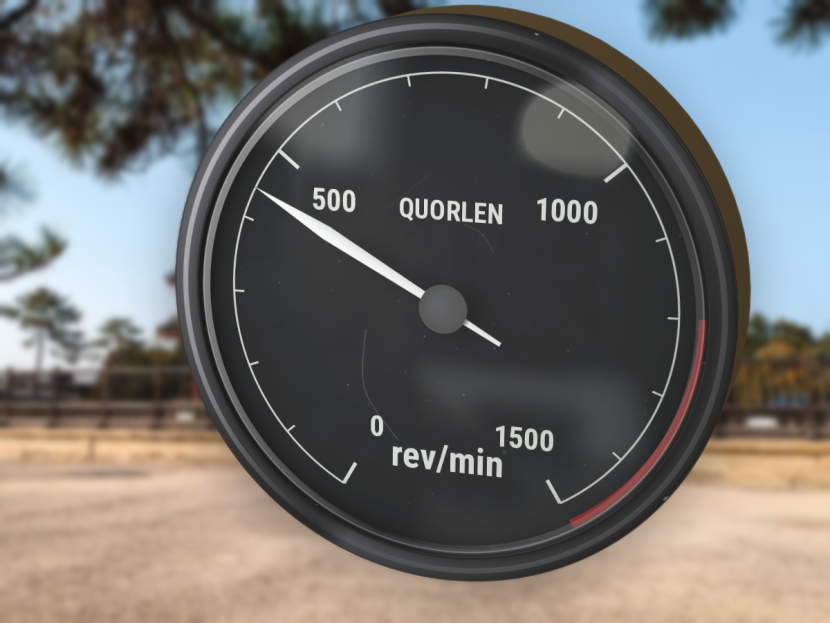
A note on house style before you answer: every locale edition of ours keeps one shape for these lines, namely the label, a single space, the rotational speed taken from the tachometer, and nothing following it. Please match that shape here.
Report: 450 rpm
